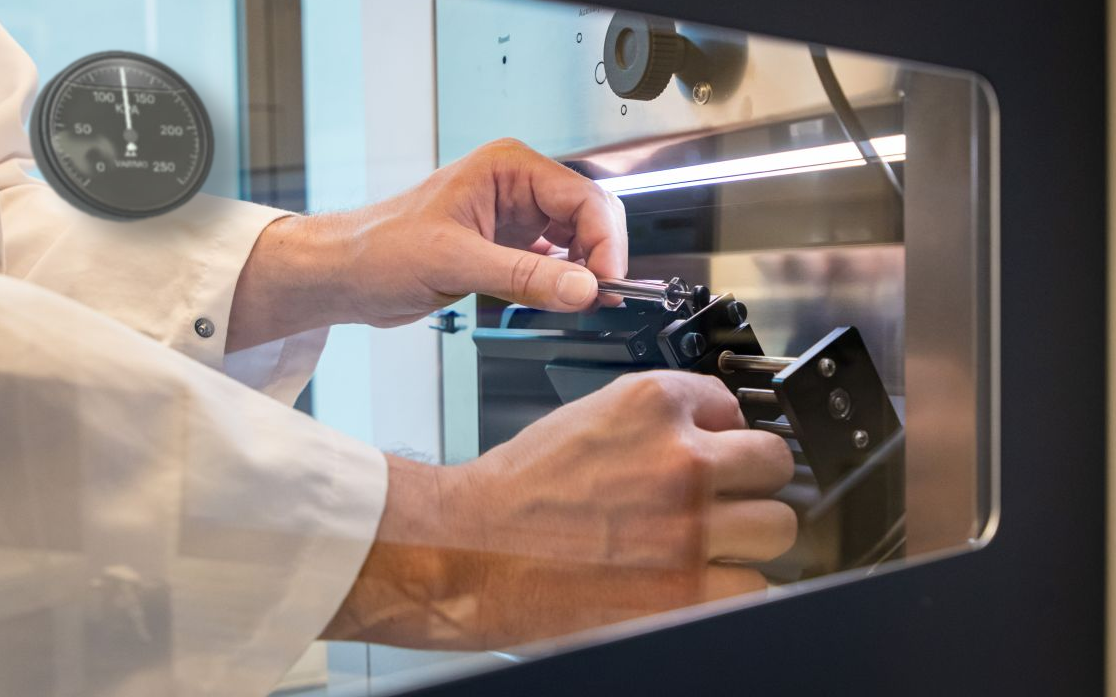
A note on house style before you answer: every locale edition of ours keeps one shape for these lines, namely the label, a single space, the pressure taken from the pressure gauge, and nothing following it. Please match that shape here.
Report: 125 kPa
